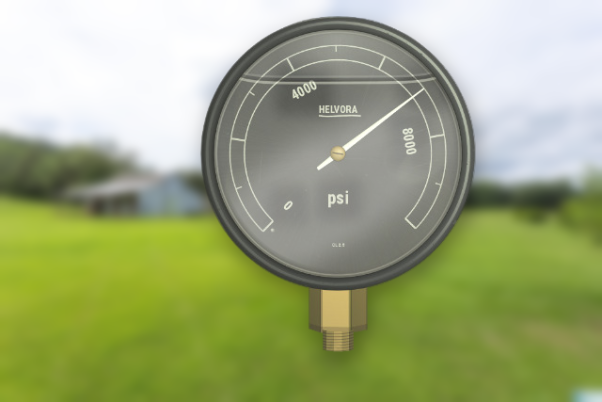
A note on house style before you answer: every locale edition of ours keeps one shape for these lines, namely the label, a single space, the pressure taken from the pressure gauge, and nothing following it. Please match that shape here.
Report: 7000 psi
